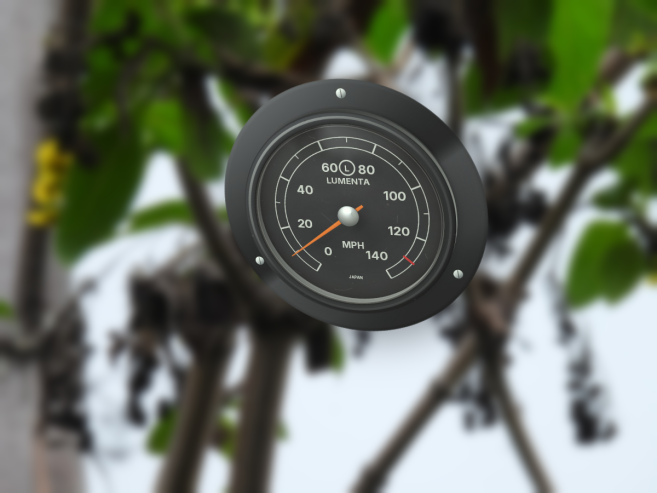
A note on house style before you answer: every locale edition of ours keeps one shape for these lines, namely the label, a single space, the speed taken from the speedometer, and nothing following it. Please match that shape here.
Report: 10 mph
